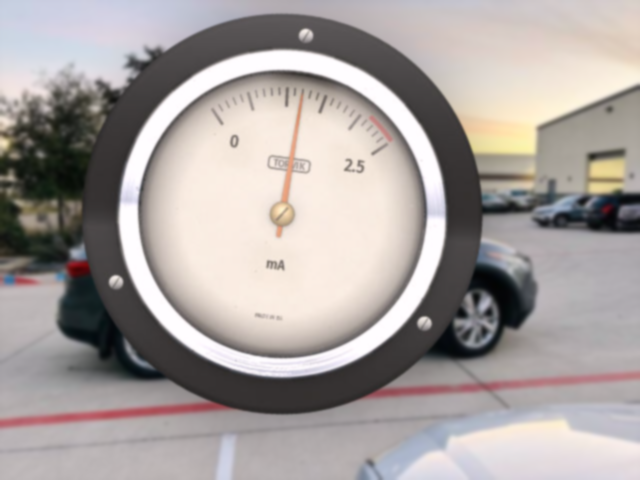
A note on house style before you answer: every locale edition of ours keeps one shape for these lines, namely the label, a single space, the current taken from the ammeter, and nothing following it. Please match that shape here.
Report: 1.2 mA
